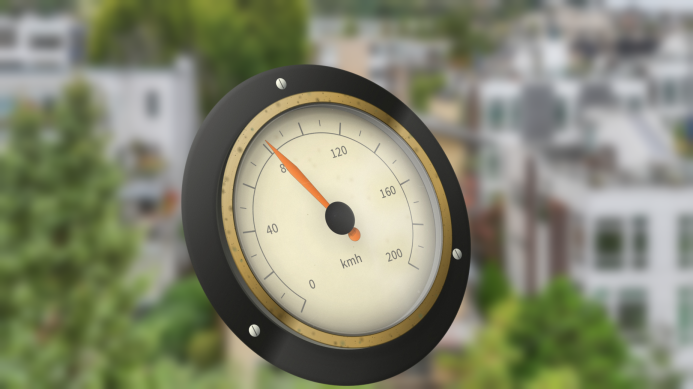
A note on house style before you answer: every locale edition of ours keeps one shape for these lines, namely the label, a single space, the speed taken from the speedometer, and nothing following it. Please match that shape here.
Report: 80 km/h
